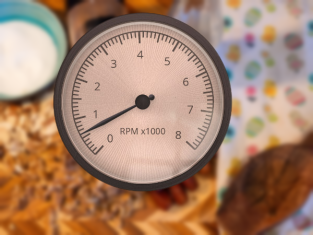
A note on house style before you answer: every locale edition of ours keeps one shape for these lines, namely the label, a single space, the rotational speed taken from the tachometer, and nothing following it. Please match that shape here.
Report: 600 rpm
